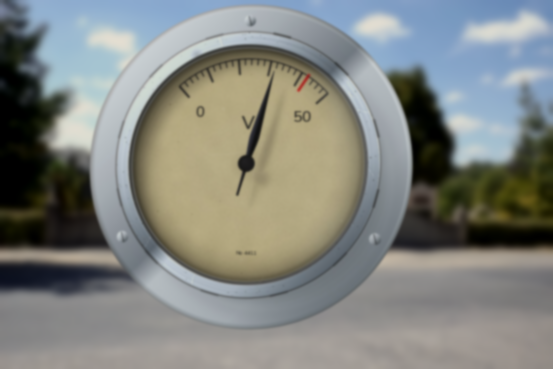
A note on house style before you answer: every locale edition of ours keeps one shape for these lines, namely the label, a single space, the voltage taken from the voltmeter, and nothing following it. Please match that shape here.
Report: 32 V
